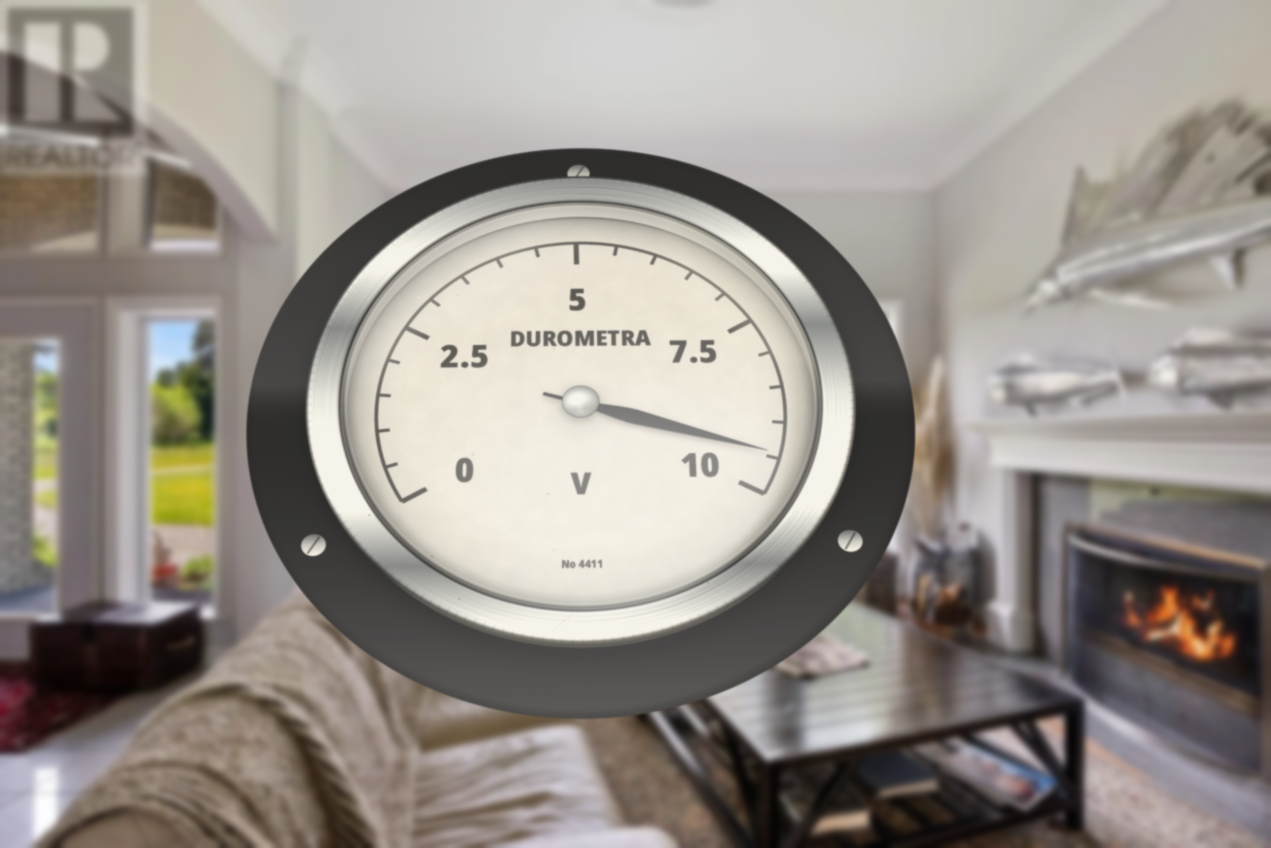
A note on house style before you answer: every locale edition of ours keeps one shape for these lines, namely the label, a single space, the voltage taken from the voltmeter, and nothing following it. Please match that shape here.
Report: 9.5 V
